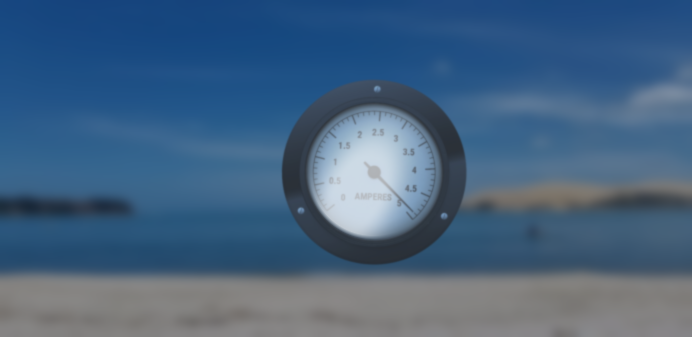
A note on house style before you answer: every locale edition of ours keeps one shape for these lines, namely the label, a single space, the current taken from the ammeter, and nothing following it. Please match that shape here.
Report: 4.9 A
